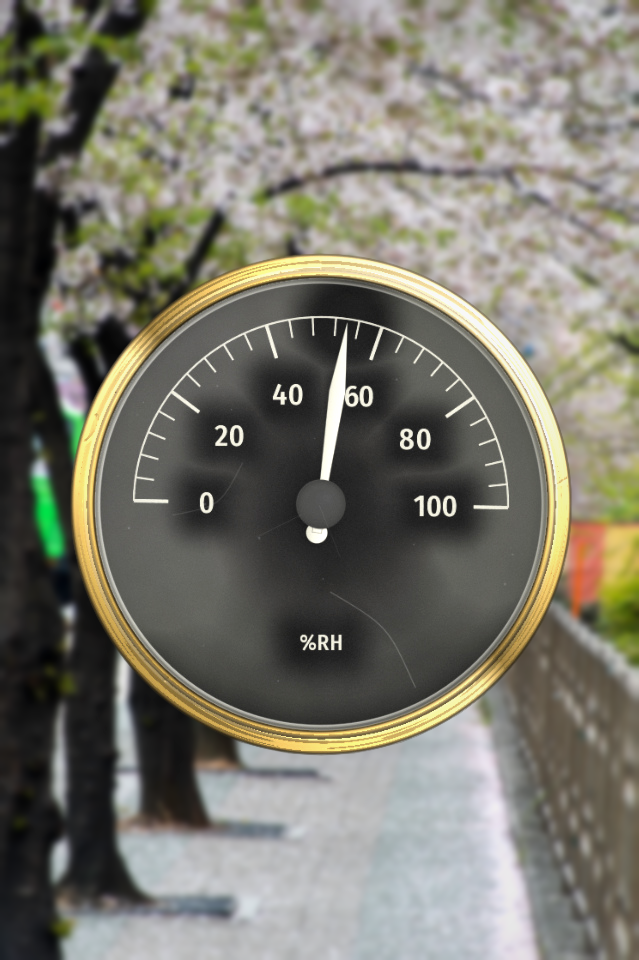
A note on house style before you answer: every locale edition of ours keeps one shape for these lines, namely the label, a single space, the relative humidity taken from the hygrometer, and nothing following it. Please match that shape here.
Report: 54 %
